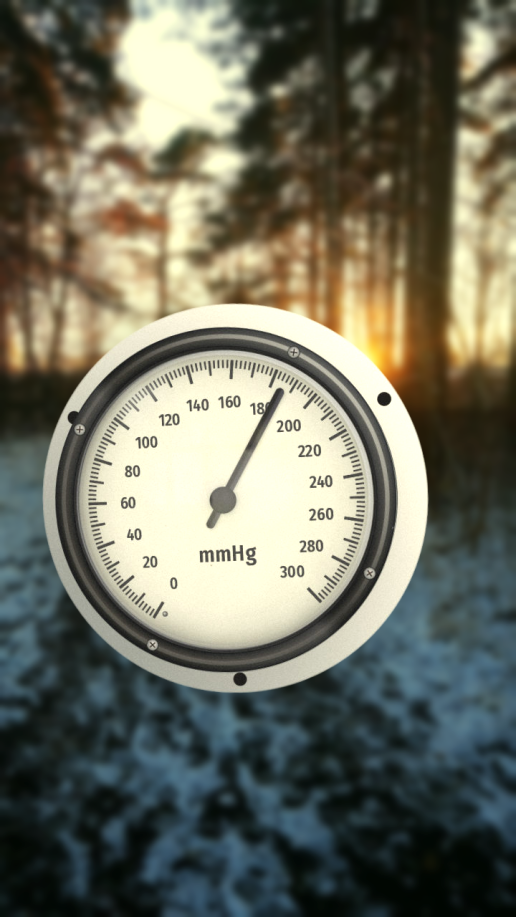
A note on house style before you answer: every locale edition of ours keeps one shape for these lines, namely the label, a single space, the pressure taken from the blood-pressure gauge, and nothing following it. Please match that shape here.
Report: 186 mmHg
